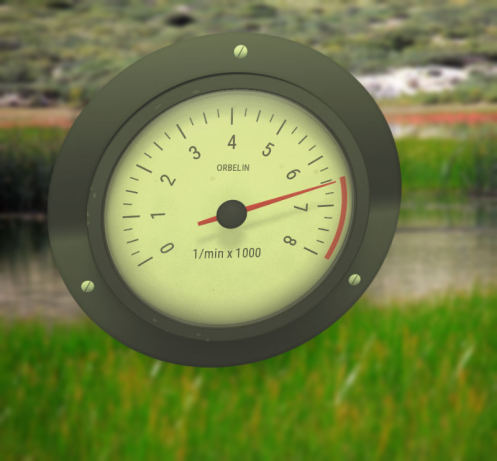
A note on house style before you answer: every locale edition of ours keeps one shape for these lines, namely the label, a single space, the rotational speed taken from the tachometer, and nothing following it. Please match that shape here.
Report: 6500 rpm
